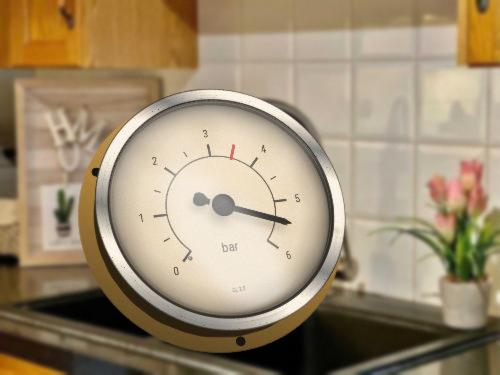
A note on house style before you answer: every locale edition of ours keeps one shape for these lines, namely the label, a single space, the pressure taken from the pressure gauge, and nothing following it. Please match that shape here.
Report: 5.5 bar
